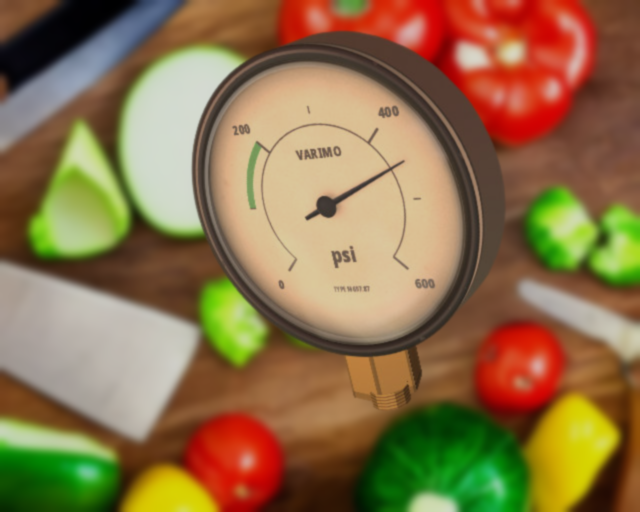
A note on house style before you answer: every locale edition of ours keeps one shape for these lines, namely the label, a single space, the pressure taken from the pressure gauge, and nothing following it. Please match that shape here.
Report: 450 psi
